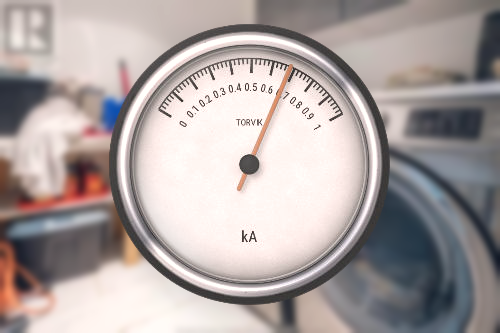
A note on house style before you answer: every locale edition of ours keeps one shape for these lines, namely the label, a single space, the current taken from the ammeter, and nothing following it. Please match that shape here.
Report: 0.68 kA
